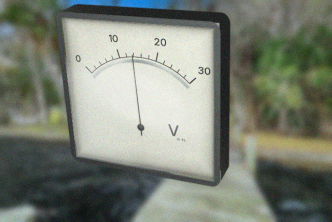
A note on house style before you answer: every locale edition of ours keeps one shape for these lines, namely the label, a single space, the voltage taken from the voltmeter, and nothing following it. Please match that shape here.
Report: 14 V
